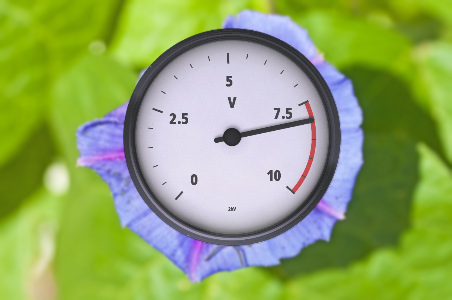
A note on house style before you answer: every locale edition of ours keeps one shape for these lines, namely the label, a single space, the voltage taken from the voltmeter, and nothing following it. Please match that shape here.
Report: 8 V
